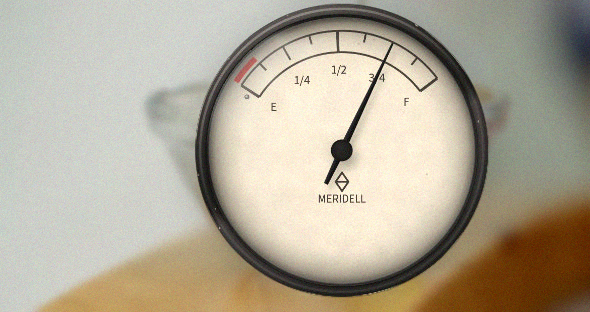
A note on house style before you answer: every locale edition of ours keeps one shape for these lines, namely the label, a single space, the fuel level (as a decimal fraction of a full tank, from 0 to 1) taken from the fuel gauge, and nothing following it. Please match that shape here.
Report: 0.75
